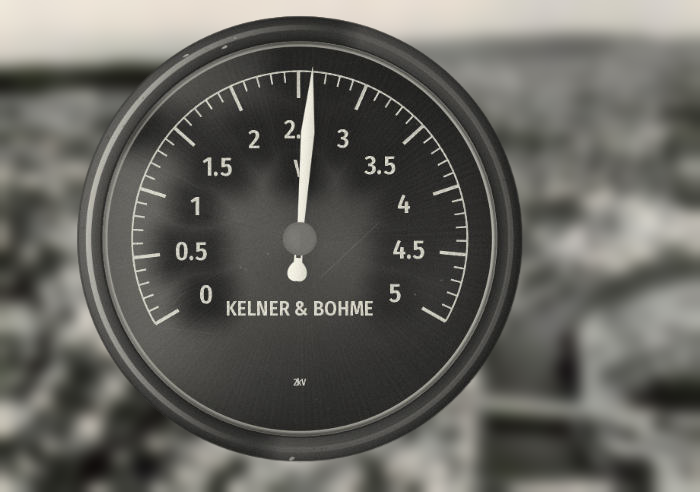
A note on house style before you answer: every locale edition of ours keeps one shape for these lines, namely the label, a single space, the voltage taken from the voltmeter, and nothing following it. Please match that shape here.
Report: 2.6 V
